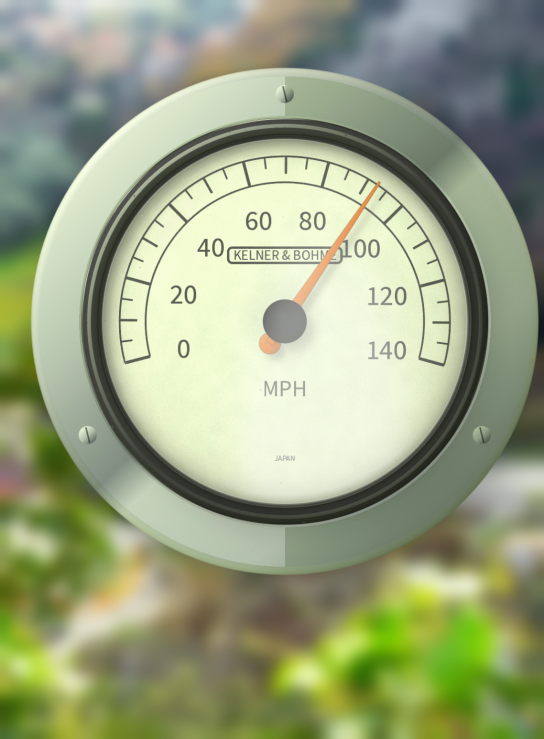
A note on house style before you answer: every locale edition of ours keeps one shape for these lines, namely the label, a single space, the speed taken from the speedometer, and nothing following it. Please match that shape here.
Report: 92.5 mph
